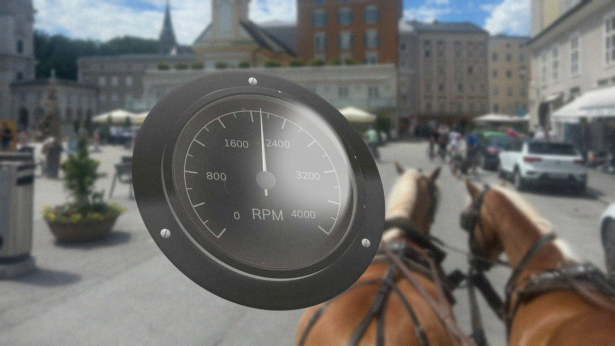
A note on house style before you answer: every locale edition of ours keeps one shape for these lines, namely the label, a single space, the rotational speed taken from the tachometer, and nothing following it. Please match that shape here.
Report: 2100 rpm
